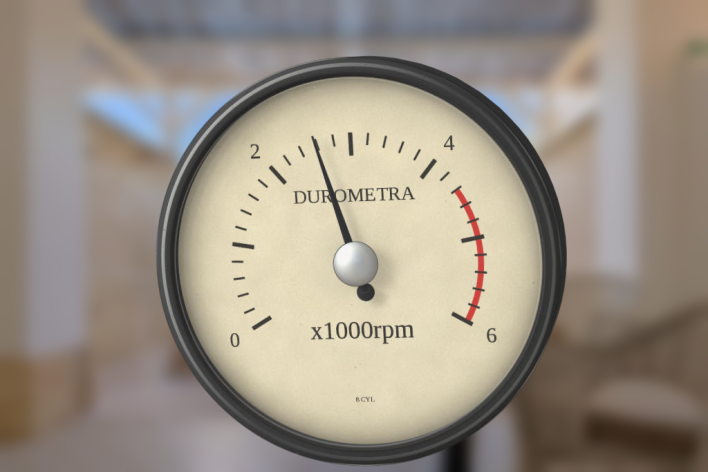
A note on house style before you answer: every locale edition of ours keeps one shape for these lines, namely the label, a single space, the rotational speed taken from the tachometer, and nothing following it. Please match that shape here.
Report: 2600 rpm
